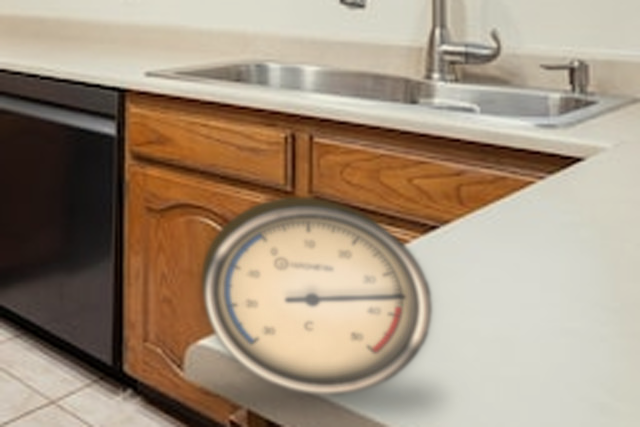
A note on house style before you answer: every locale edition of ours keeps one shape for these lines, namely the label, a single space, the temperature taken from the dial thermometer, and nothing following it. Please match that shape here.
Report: 35 °C
